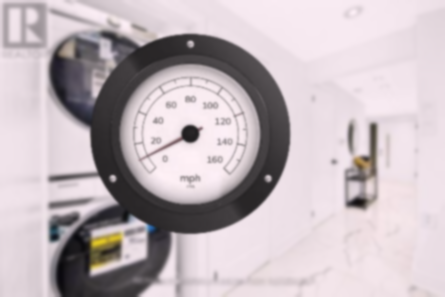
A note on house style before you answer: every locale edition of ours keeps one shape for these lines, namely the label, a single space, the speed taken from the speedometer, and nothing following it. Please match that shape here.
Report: 10 mph
